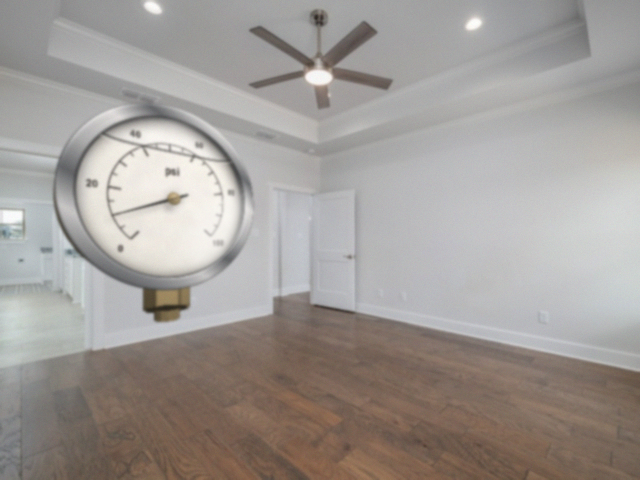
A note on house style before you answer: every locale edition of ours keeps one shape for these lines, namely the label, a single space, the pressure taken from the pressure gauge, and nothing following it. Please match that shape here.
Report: 10 psi
